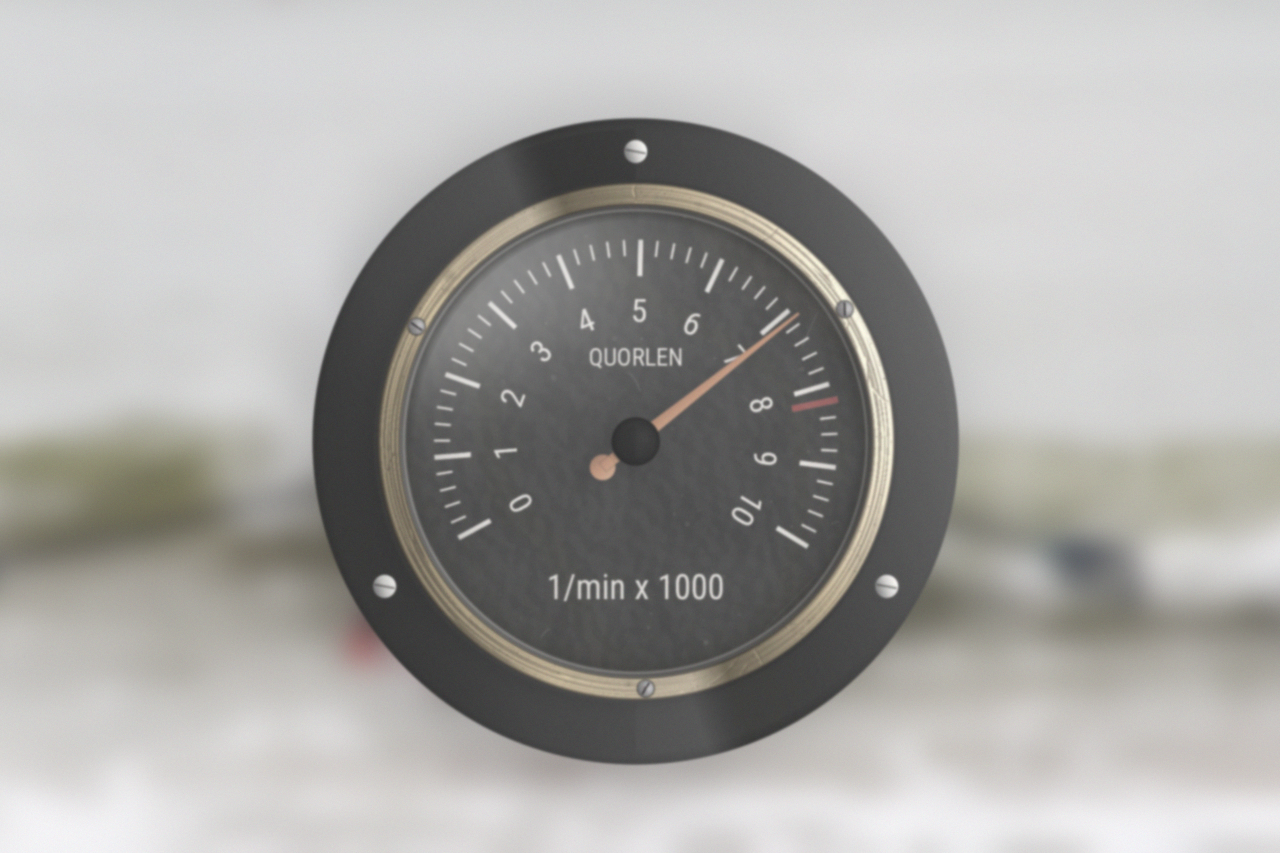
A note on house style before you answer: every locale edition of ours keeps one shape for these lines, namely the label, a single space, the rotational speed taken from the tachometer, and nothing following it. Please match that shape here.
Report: 7100 rpm
